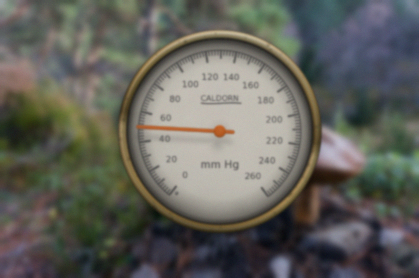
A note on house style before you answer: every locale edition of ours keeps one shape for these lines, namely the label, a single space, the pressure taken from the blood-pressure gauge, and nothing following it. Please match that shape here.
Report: 50 mmHg
